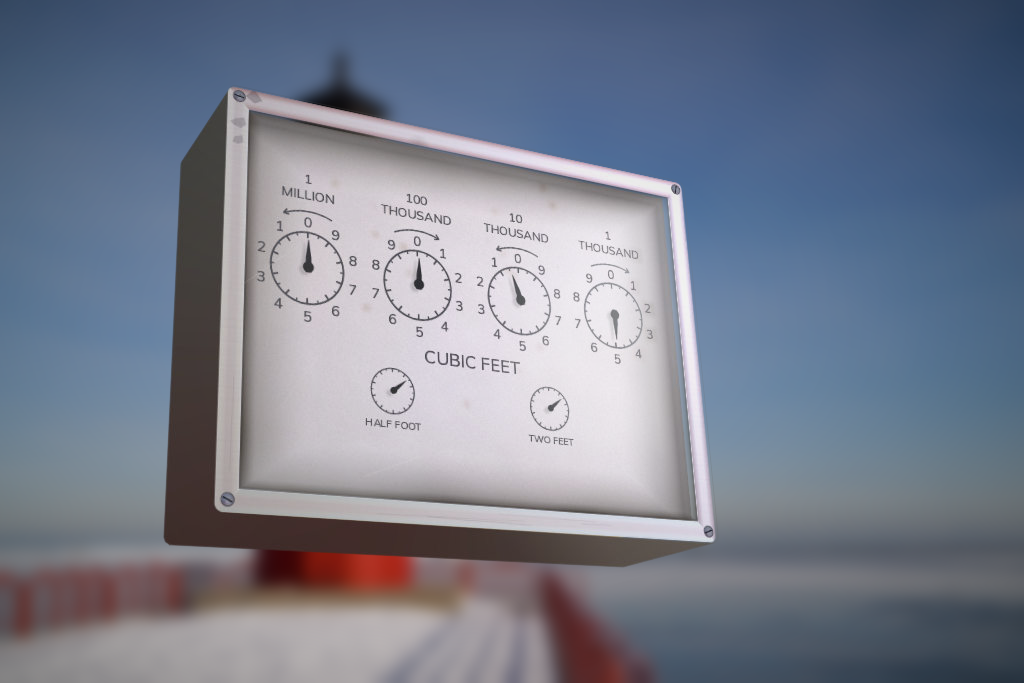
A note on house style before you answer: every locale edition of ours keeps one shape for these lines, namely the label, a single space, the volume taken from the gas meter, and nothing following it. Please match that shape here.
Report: 500 ft³
